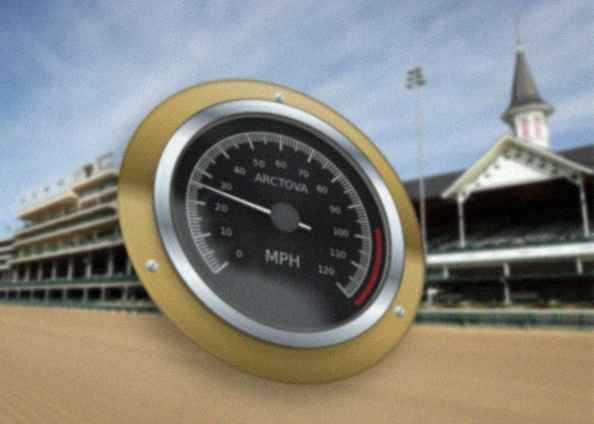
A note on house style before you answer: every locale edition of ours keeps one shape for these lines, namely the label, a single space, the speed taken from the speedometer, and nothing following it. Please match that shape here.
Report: 25 mph
